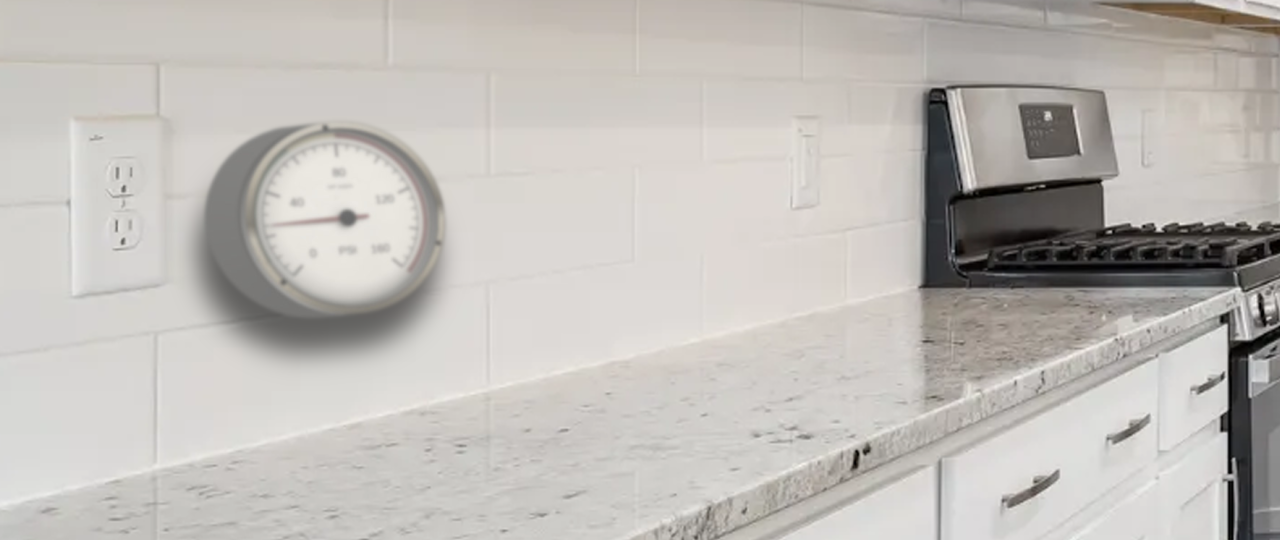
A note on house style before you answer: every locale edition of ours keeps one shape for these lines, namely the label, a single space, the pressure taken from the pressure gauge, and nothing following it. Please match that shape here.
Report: 25 psi
